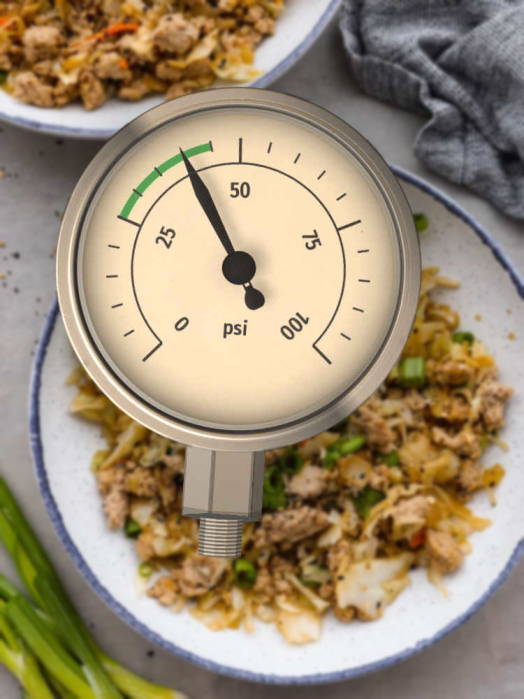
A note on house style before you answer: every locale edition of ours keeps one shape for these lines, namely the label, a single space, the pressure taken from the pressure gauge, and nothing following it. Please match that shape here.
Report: 40 psi
